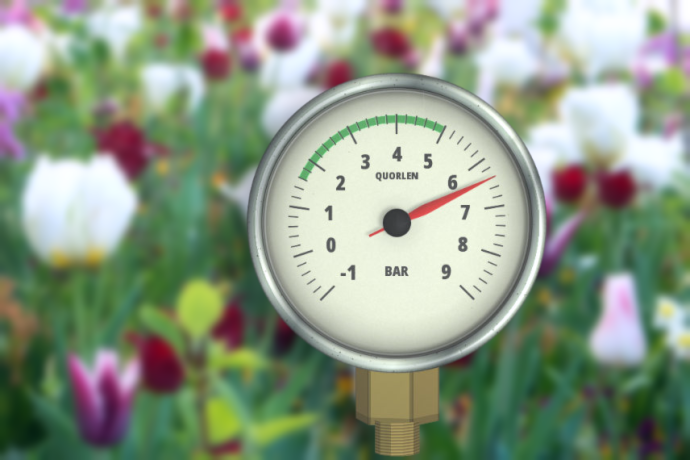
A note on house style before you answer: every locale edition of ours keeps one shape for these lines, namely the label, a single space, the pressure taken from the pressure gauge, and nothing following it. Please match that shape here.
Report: 6.4 bar
